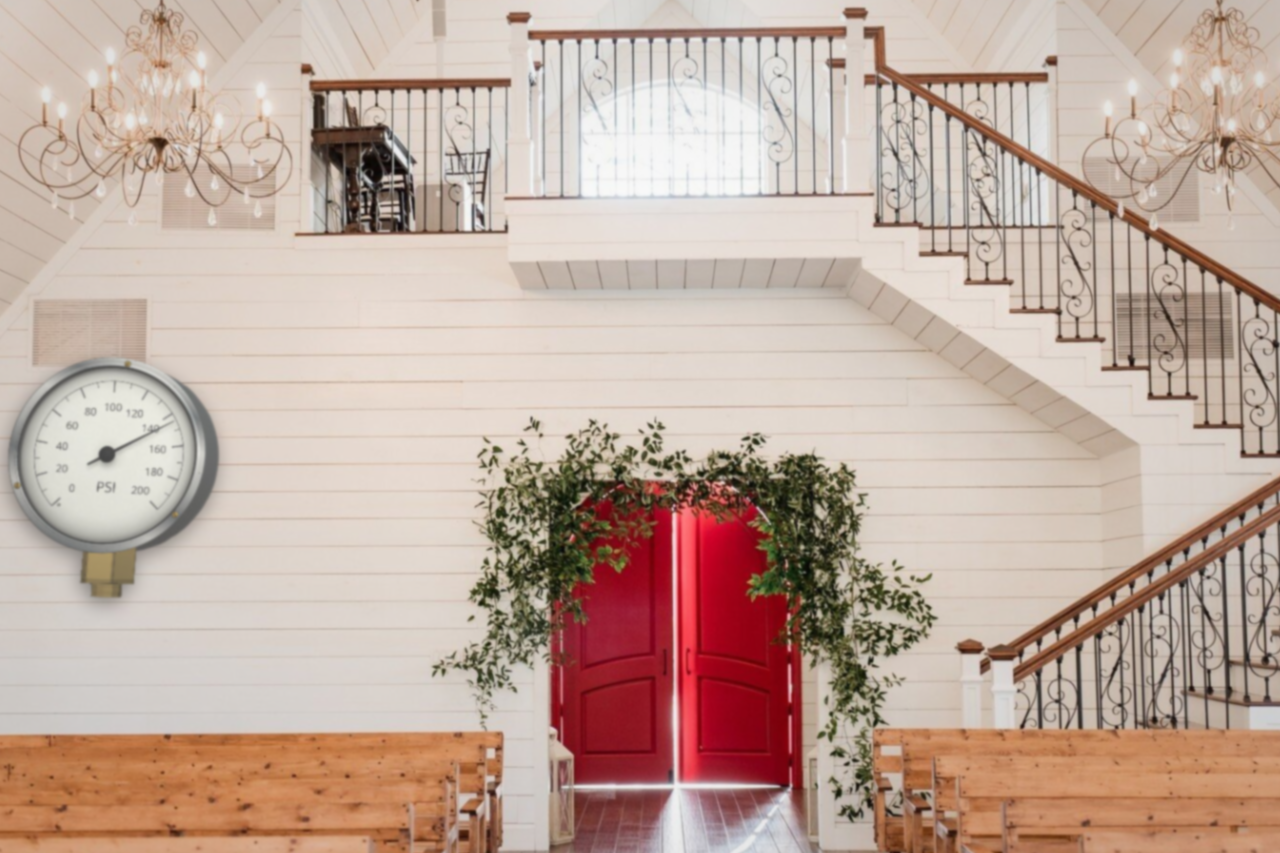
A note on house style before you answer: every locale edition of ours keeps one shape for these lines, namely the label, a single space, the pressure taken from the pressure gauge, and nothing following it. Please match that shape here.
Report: 145 psi
